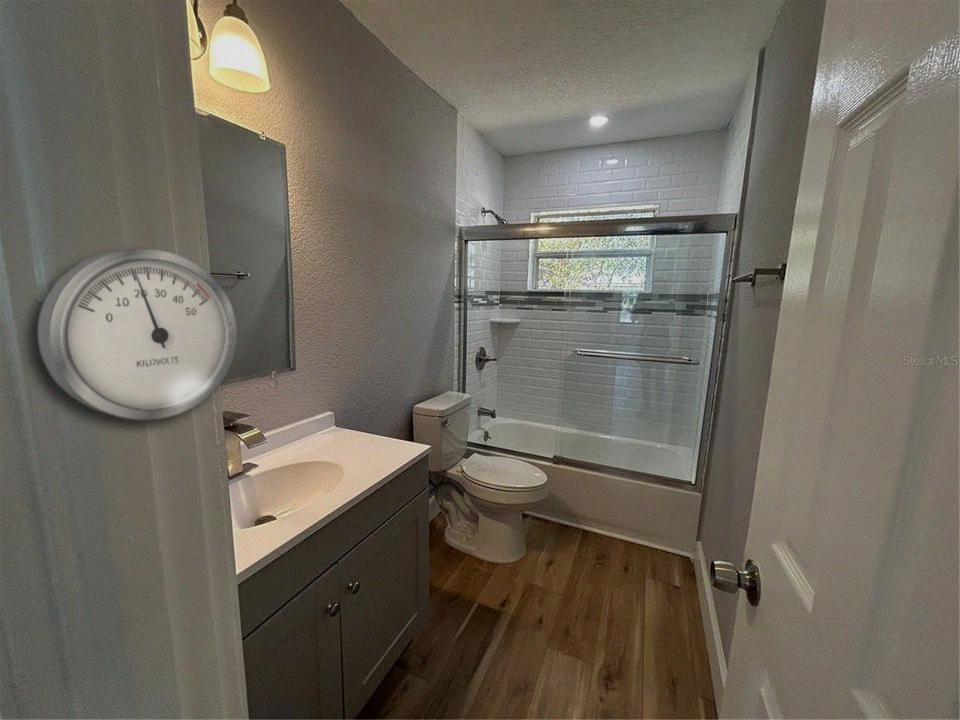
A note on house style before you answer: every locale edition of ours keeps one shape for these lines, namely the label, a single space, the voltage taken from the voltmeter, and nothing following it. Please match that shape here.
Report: 20 kV
